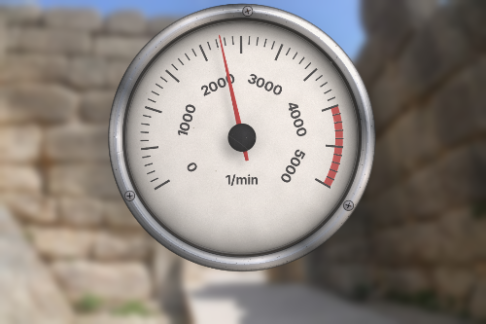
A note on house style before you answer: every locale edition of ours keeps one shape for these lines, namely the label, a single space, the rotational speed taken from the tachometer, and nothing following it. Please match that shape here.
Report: 2250 rpm
